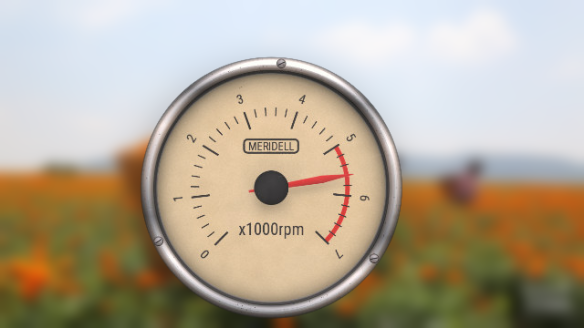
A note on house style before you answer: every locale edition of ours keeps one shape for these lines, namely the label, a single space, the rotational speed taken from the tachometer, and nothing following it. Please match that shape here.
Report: 5600 rpm
